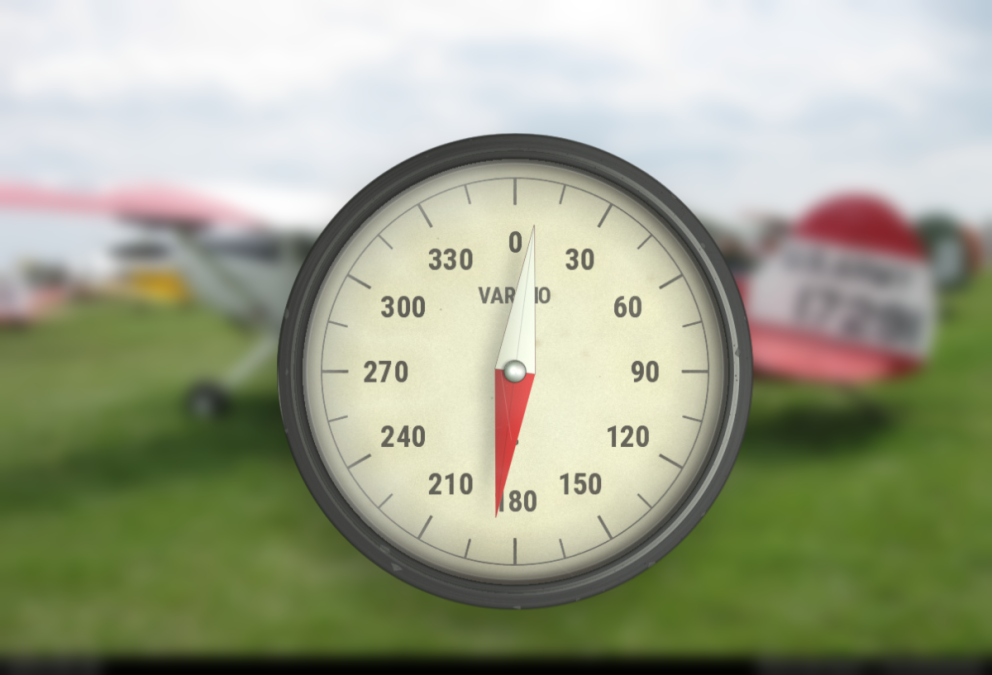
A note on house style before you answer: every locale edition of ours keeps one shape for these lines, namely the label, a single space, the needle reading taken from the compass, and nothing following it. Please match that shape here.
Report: 187.5 °
